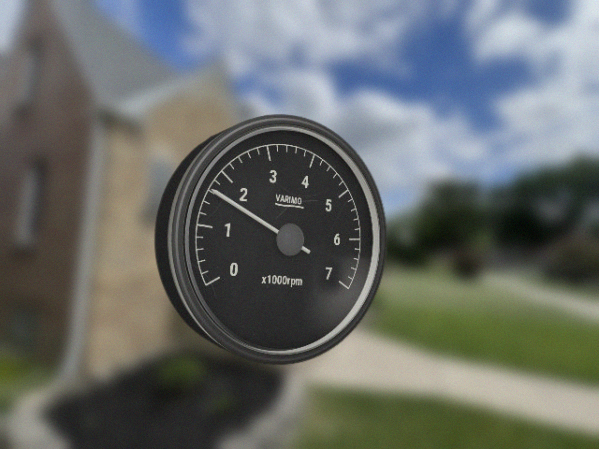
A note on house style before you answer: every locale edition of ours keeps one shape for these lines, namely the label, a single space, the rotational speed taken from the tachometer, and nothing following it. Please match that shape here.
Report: 1600 rpm
